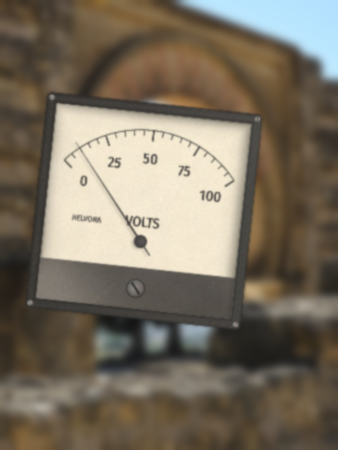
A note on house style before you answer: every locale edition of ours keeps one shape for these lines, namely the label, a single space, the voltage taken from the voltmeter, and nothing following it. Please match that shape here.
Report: 10 V
